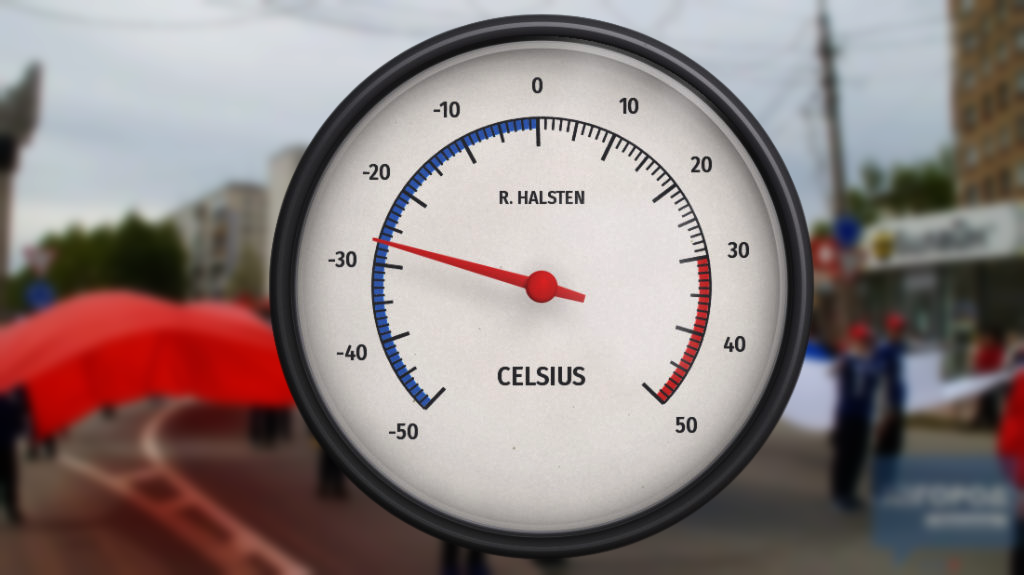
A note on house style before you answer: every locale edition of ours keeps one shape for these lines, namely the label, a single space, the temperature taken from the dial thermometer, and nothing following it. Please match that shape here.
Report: -27 °C
